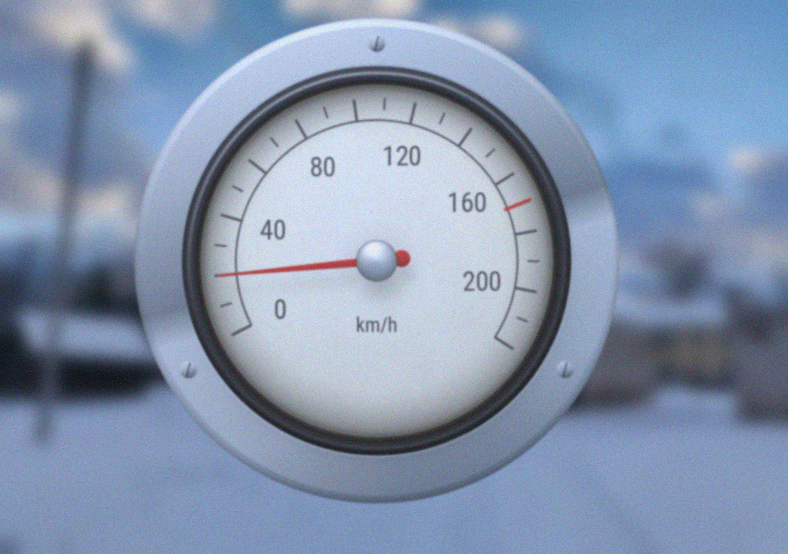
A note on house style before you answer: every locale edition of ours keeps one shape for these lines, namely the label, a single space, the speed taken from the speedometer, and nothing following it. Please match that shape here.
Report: 20 km/h
